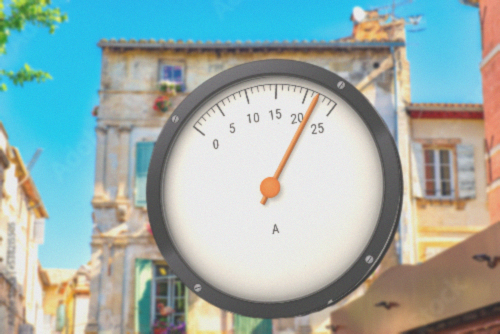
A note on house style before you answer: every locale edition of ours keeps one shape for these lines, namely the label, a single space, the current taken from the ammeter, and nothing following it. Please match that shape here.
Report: 22 A
